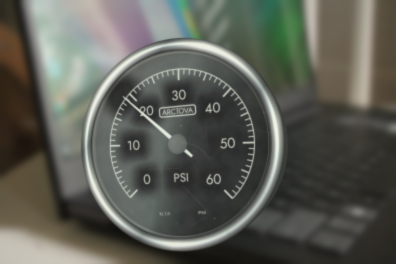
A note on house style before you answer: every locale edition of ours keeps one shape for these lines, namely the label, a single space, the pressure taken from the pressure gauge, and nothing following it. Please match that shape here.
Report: 19 psi
